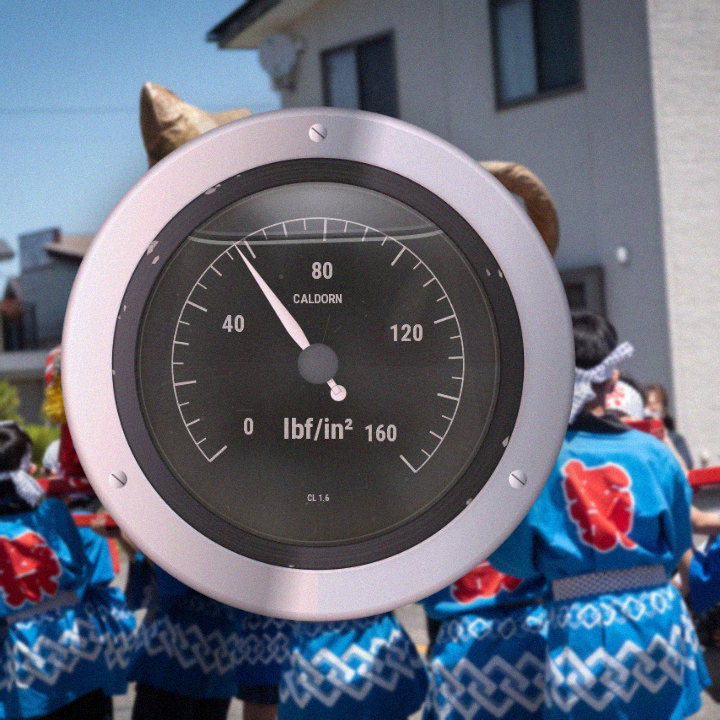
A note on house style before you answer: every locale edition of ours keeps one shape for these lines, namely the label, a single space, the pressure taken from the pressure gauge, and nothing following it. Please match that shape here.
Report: 57.5 psi
